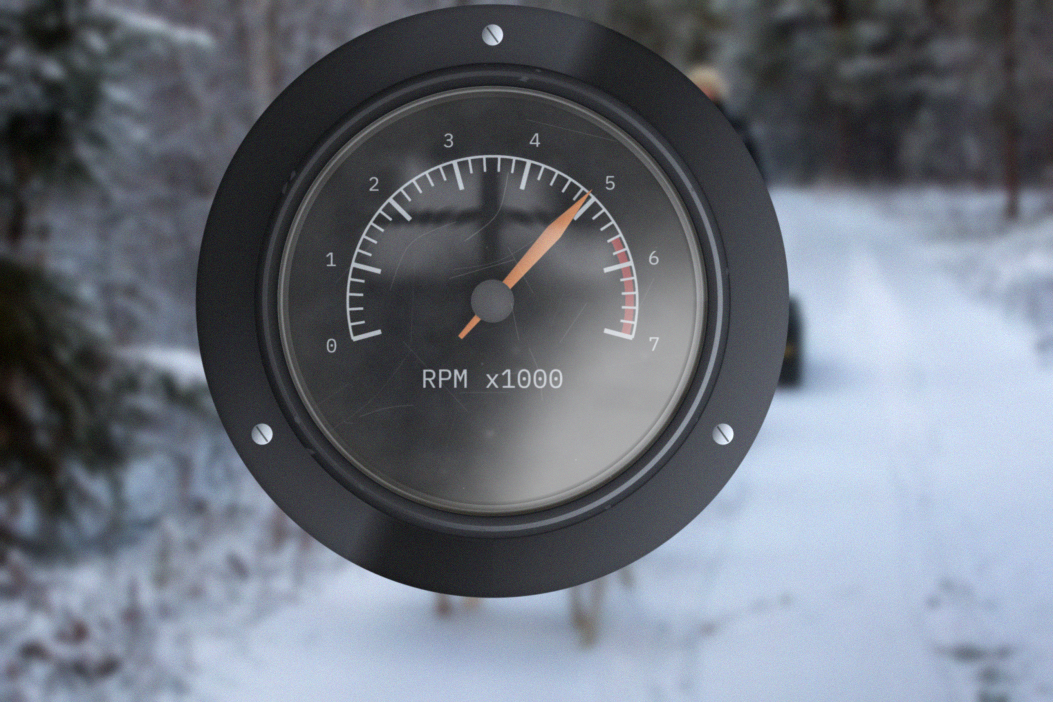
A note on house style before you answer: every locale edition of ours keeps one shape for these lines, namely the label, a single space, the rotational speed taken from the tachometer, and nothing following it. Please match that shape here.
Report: 4900 rpm
